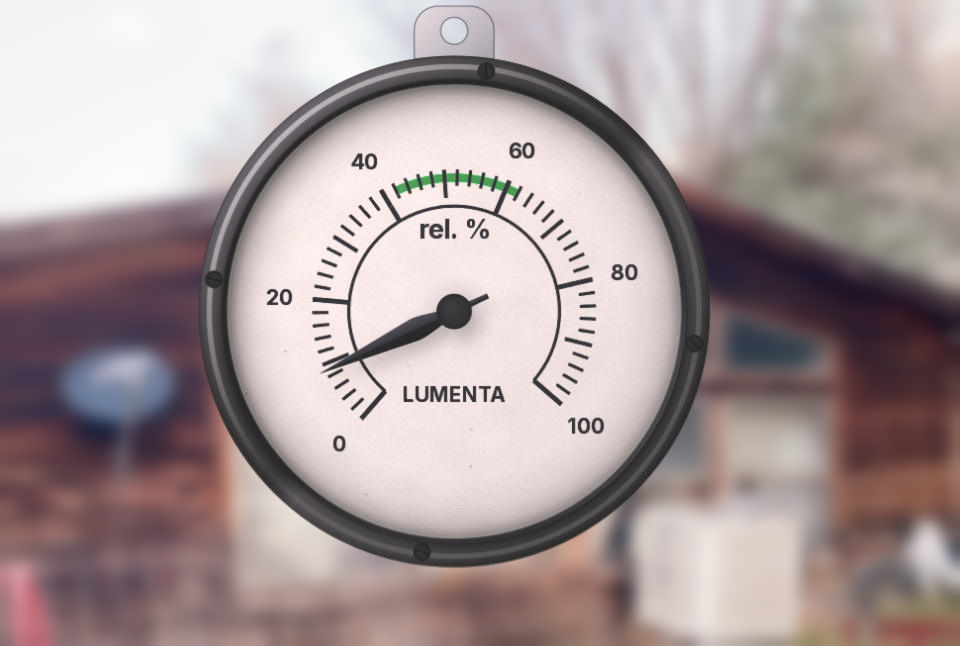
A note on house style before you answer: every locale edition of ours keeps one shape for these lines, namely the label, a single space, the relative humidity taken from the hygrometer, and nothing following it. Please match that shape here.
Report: 9 %
